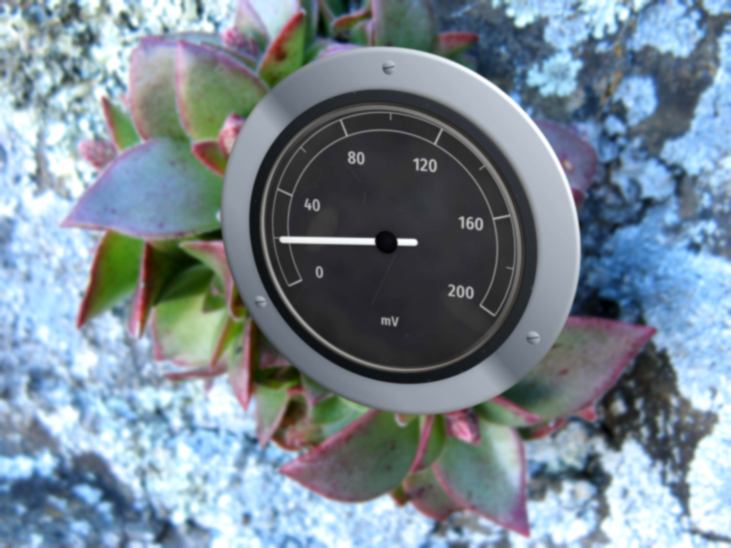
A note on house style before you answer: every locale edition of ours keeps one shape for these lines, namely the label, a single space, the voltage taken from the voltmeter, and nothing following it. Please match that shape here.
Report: 20 mV
